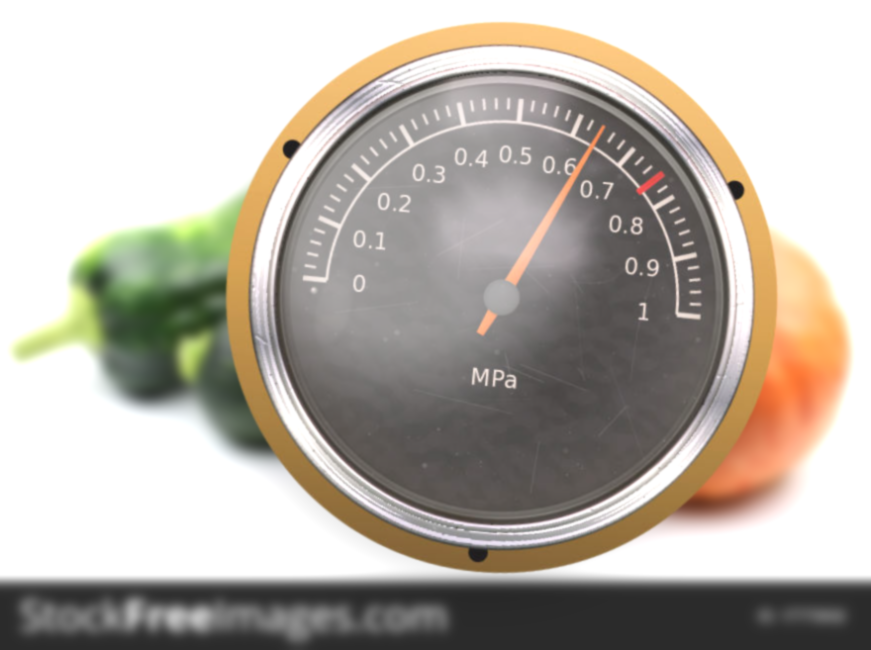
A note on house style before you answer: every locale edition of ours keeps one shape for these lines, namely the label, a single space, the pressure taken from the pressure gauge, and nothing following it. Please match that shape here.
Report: 0.64 MPa
